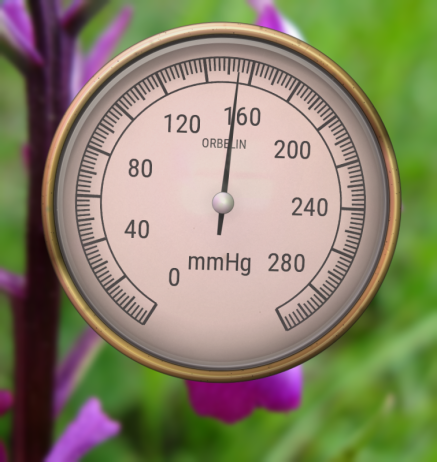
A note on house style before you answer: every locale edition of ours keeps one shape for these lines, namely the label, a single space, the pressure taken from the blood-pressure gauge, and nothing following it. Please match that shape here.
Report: 154 mmHg
